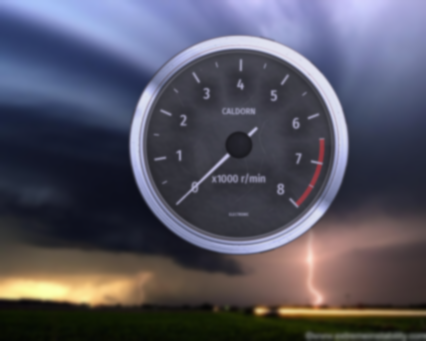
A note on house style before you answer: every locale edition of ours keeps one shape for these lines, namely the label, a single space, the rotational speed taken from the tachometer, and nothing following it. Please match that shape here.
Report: 0 rpm
